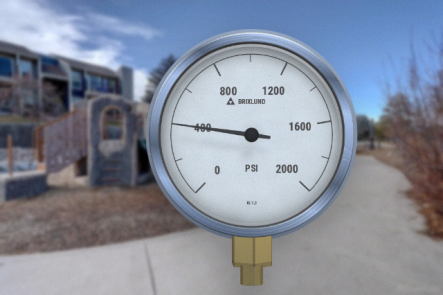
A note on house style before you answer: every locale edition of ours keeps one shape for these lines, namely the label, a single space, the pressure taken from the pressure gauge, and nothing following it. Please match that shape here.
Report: 400 psi
